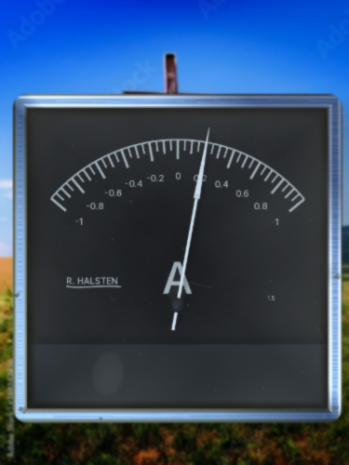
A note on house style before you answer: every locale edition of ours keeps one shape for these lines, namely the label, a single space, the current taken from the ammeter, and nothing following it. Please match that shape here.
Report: 0.2 A
